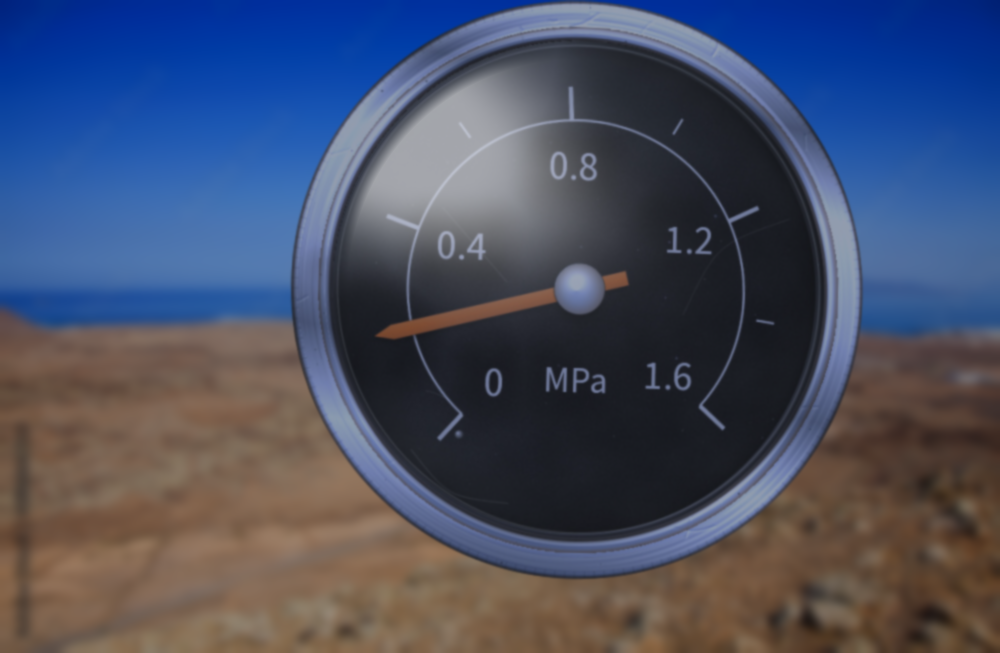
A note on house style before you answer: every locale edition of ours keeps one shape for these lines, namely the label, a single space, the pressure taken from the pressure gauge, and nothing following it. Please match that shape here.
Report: 0.2 MPa
